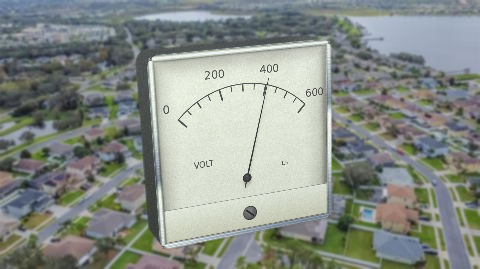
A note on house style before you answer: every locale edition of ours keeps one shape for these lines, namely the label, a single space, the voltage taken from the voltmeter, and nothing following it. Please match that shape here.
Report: 400 V
